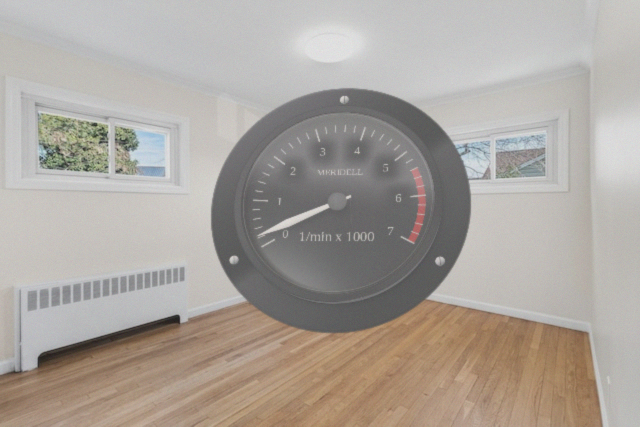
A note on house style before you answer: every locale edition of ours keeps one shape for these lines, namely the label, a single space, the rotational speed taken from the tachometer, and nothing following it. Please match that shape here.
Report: 200 rpm
